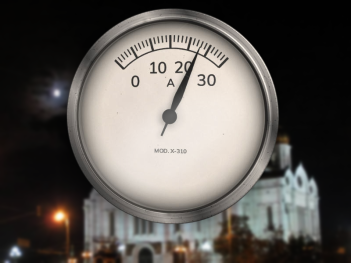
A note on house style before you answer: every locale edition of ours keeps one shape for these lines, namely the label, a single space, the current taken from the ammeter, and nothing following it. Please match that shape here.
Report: 23 A
